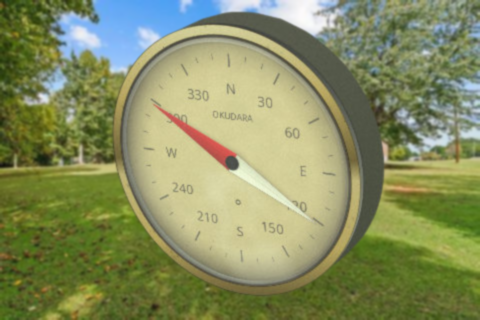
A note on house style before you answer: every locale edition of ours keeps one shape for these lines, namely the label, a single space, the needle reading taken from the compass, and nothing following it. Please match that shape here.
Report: 300 °
